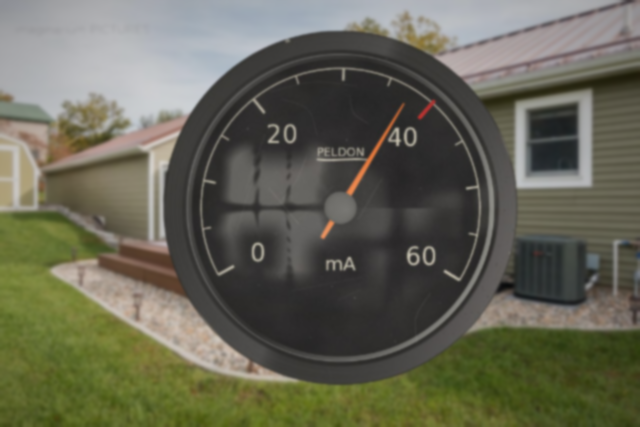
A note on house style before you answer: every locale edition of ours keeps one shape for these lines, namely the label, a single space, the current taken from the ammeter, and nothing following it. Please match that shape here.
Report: 37.5 mA
